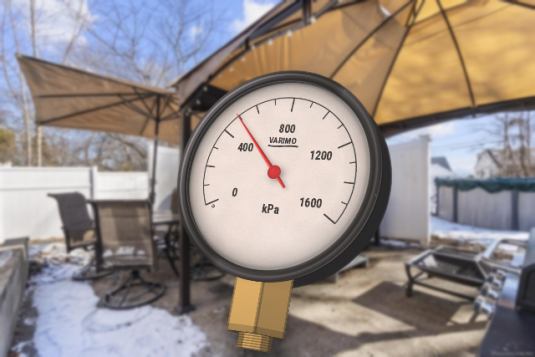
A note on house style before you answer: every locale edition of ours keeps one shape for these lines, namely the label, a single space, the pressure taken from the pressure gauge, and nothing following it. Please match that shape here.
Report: 500 kPa
